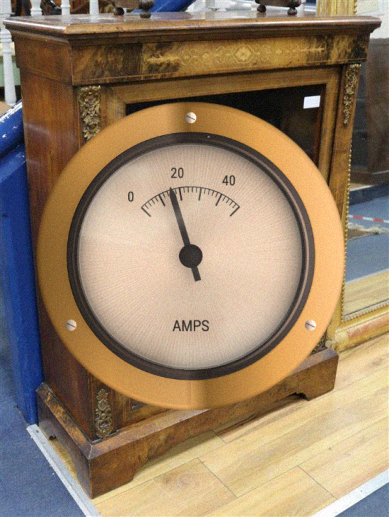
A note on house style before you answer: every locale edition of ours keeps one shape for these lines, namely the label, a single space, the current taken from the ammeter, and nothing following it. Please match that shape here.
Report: 16 A
